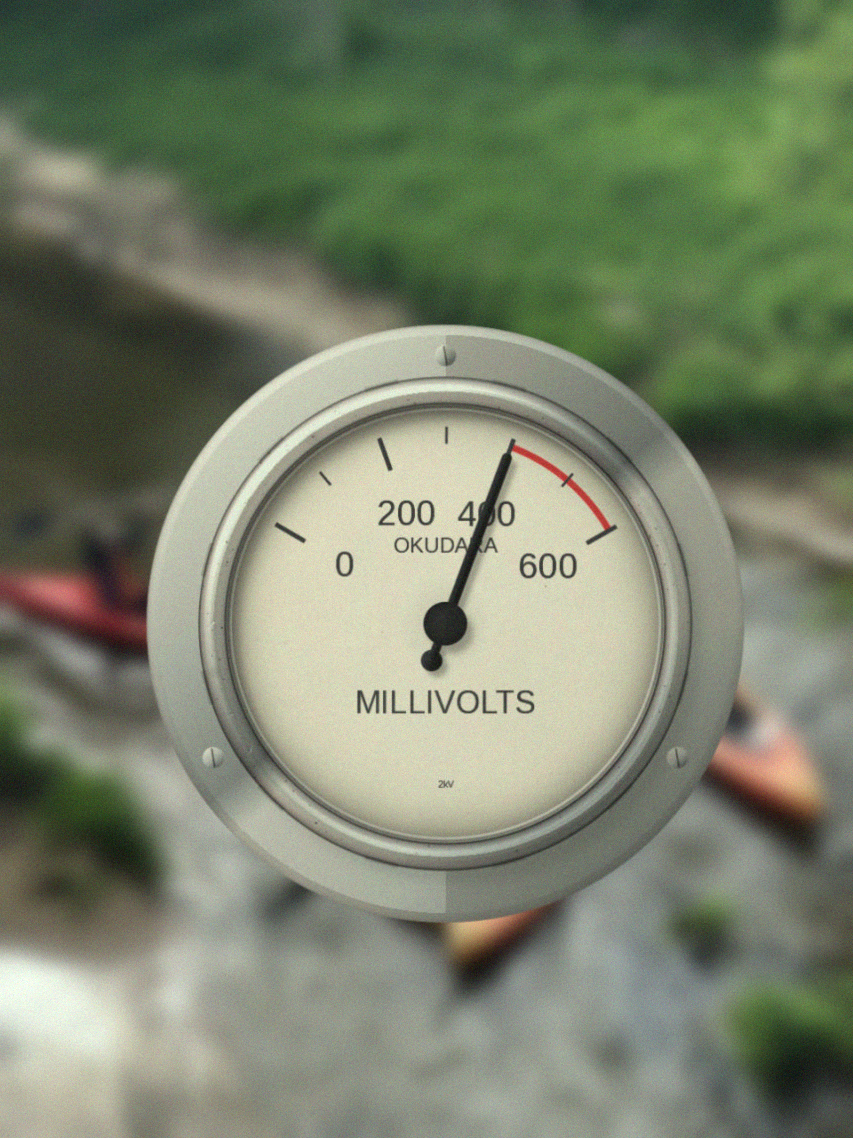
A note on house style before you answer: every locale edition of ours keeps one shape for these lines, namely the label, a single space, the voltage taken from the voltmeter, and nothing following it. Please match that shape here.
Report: 400 mV
